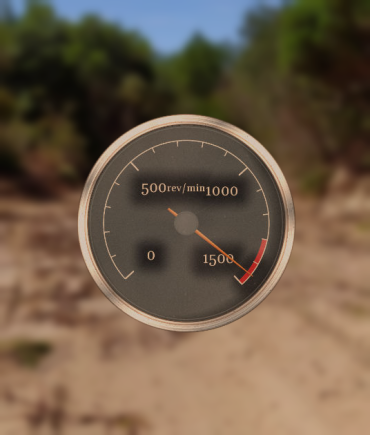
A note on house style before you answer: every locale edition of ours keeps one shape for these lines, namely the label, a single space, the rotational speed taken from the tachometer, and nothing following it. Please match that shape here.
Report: 1450 rpm
